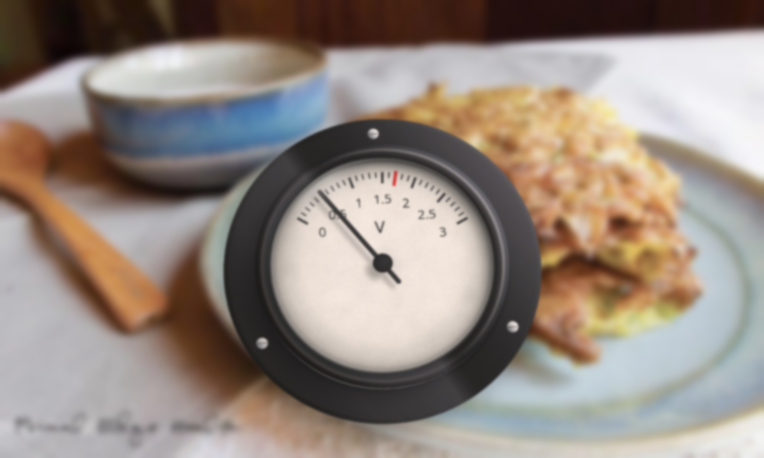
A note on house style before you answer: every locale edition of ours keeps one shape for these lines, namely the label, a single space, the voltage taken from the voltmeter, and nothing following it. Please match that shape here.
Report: 0.5 V
